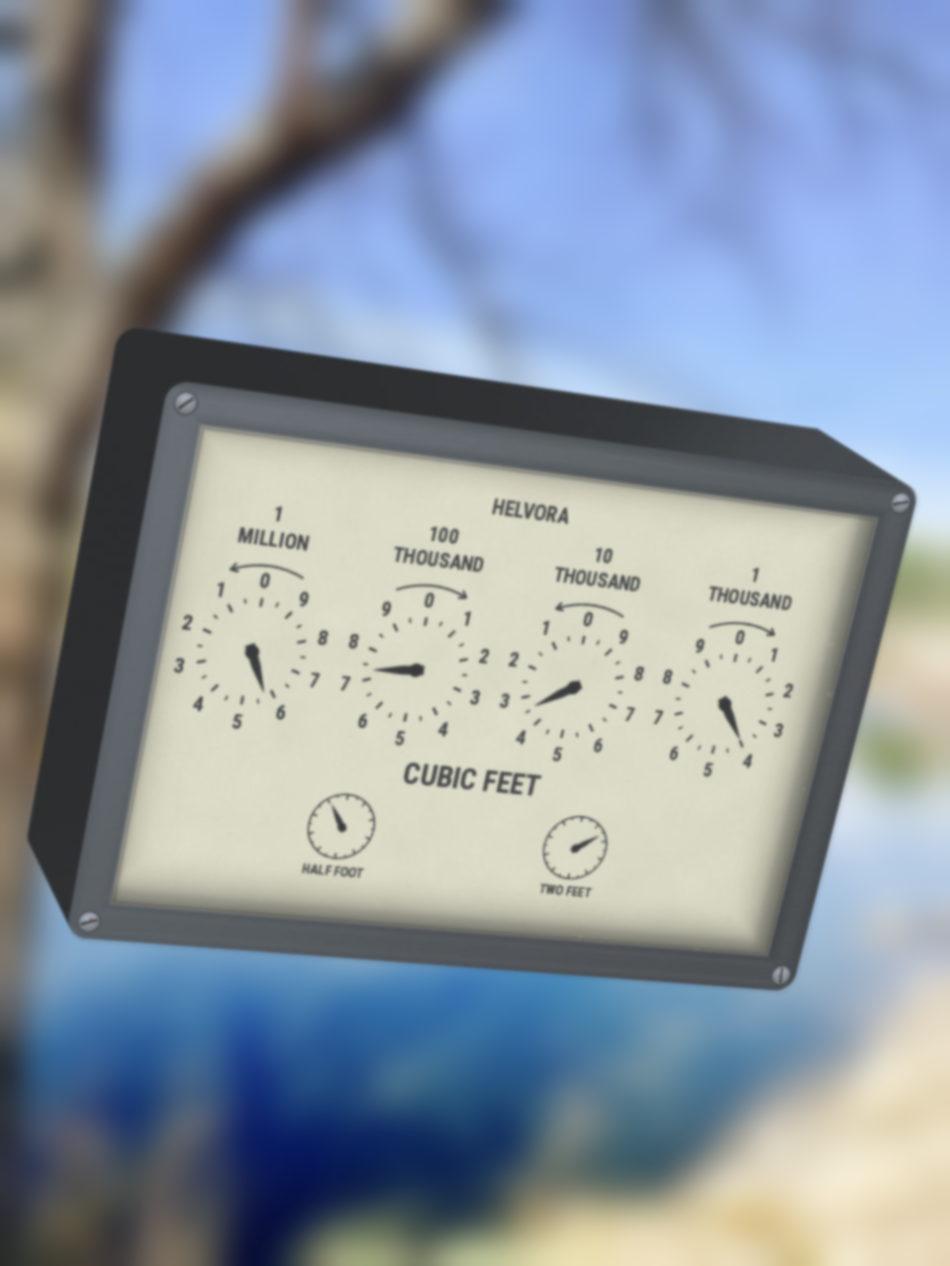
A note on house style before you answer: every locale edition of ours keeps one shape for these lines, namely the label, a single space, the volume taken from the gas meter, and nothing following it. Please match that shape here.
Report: 573400 ft³
